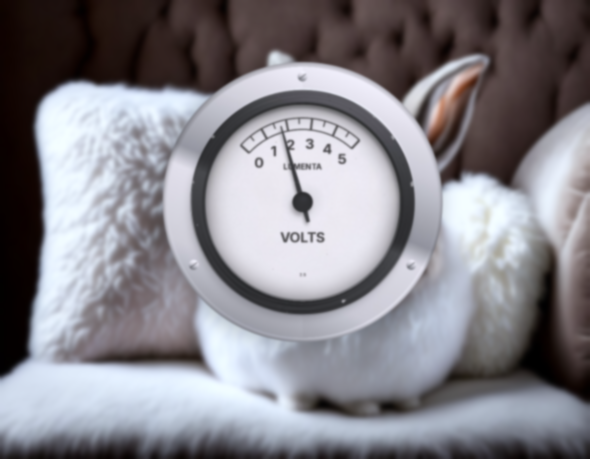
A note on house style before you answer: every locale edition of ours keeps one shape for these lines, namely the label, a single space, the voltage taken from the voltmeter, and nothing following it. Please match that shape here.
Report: 1.75 V
